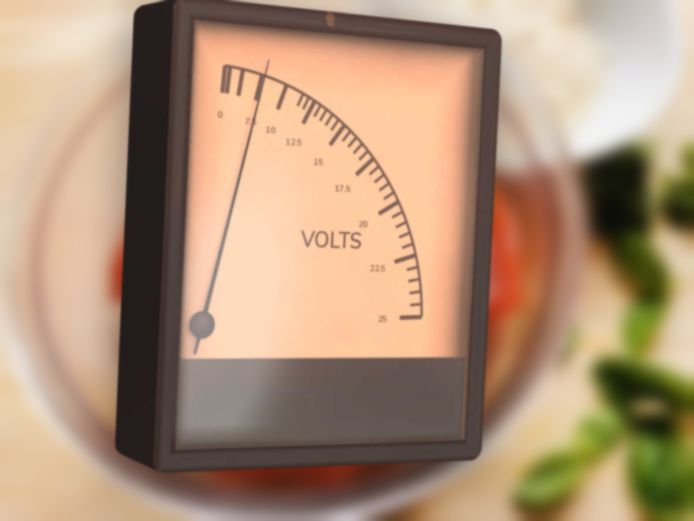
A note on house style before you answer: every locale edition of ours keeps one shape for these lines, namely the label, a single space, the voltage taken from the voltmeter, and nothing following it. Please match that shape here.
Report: 7.5 V
